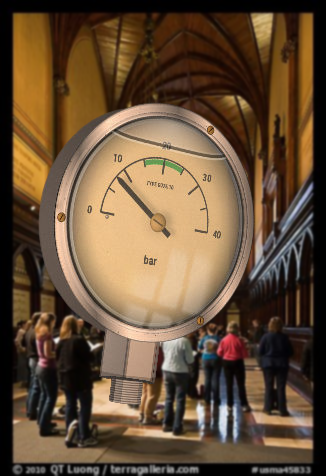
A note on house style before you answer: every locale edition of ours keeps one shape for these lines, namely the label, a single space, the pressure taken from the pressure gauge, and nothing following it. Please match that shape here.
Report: 7.5 bar
